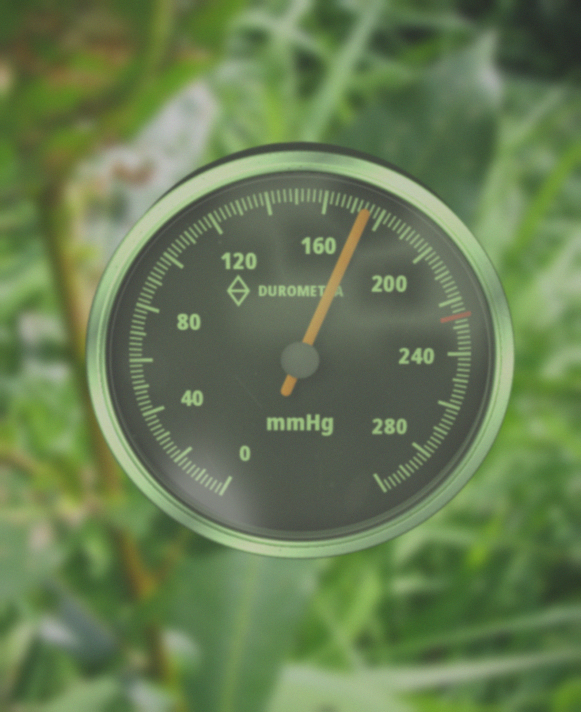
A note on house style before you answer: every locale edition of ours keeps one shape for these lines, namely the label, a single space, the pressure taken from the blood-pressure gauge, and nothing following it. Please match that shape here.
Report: 174 mmHg
